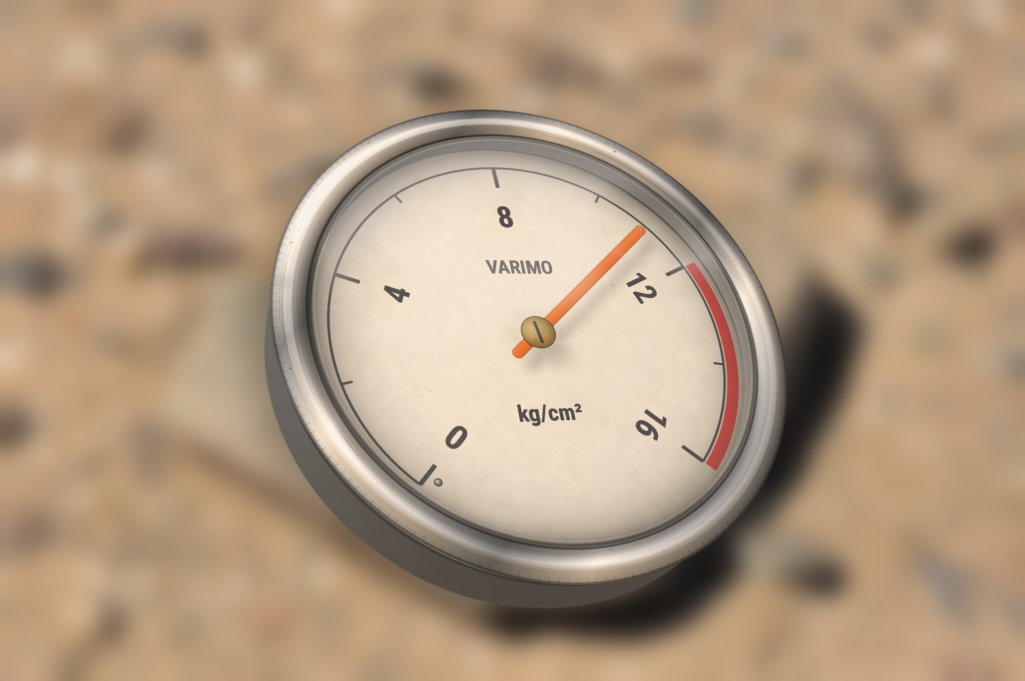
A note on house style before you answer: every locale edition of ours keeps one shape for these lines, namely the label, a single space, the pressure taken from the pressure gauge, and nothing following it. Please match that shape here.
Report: 11 kg/cm²
